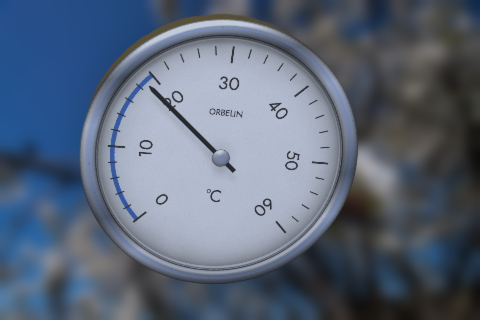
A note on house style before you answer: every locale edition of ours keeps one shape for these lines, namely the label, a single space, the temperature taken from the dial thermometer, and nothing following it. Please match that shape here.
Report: 19 °C
